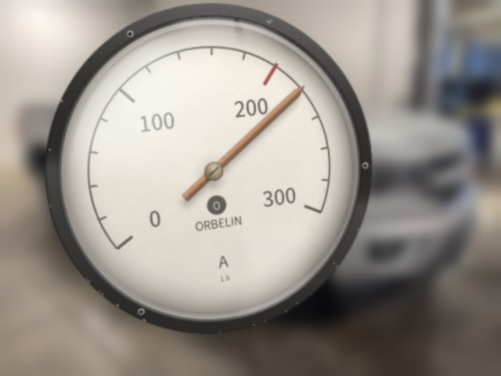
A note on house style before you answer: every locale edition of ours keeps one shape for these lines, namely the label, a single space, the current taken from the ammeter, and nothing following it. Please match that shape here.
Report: 220 A
